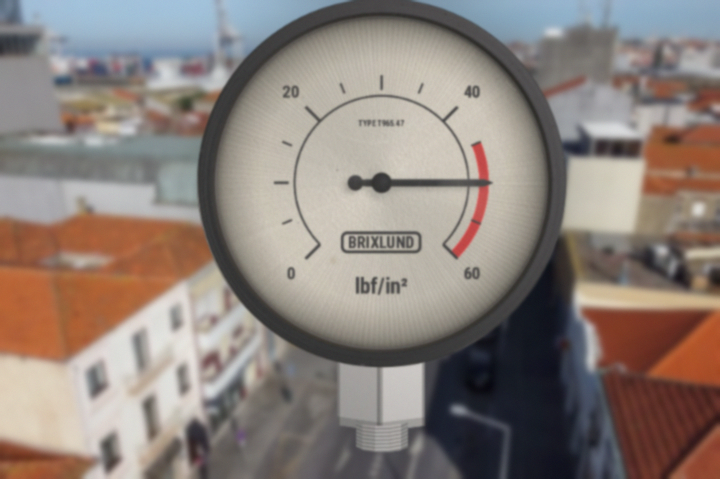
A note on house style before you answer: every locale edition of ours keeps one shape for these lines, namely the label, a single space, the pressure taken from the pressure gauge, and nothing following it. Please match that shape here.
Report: 50 psi
